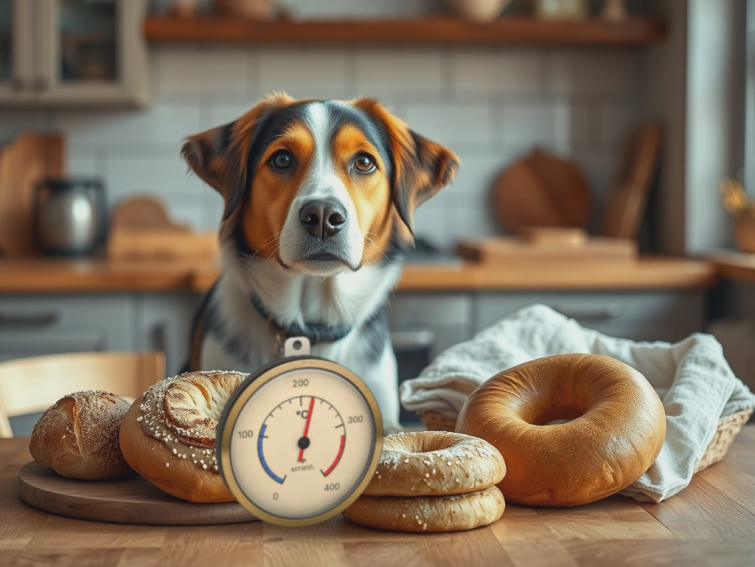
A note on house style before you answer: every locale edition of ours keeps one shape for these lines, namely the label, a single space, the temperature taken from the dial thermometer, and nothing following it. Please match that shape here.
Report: 220 °C
